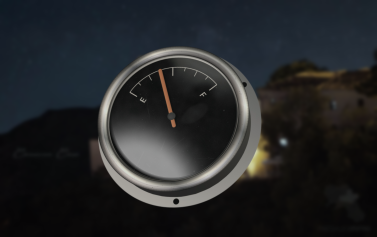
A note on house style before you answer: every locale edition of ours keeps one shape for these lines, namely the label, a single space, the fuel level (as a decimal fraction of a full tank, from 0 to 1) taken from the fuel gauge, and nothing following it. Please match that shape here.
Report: 0.375
